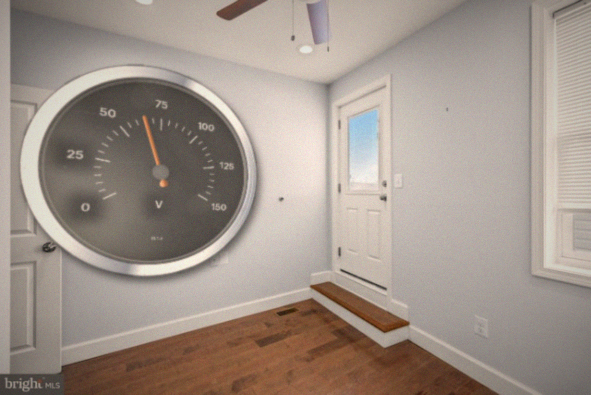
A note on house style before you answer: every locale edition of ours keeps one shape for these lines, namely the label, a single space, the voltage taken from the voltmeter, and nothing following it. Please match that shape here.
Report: 65 V
